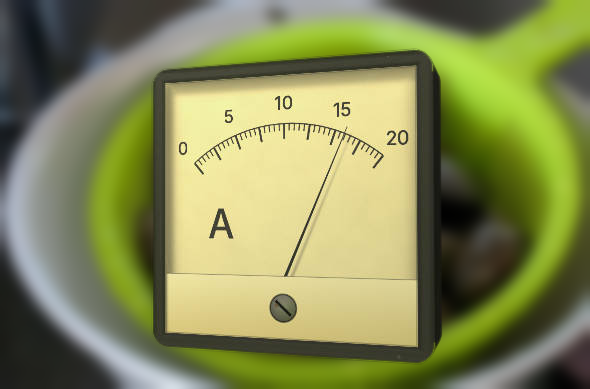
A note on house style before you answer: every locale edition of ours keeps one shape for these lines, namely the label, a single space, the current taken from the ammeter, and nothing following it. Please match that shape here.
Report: 16 A
